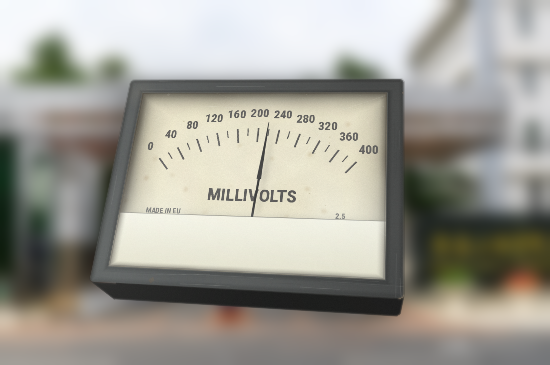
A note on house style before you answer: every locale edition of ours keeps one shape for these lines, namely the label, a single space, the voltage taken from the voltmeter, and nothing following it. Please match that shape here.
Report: 220 mV
